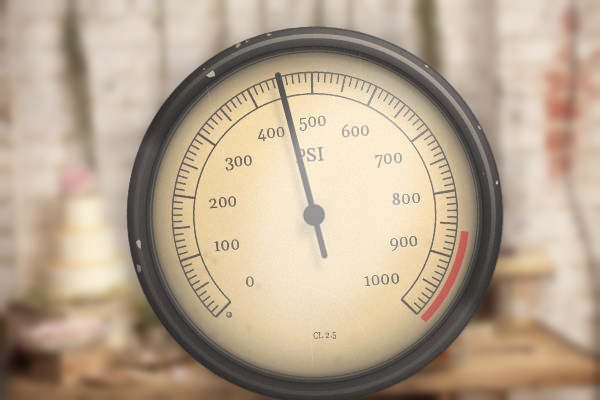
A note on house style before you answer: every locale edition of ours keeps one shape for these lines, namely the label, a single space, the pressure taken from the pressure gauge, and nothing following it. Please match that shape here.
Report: 450 psi
